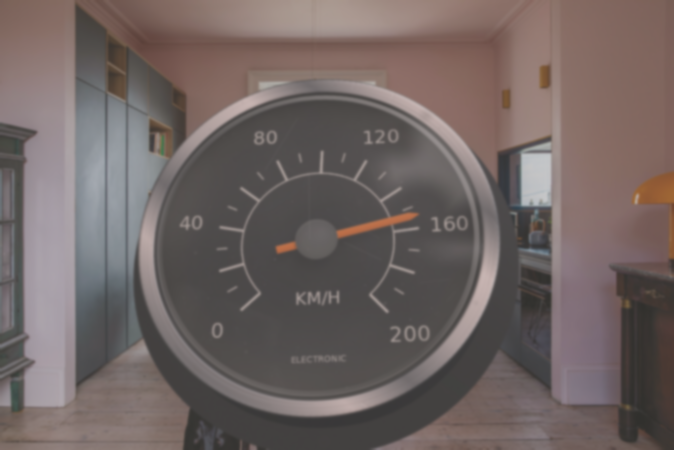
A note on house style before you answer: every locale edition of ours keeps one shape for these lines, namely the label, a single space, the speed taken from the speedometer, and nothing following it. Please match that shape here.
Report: 155 km/h
